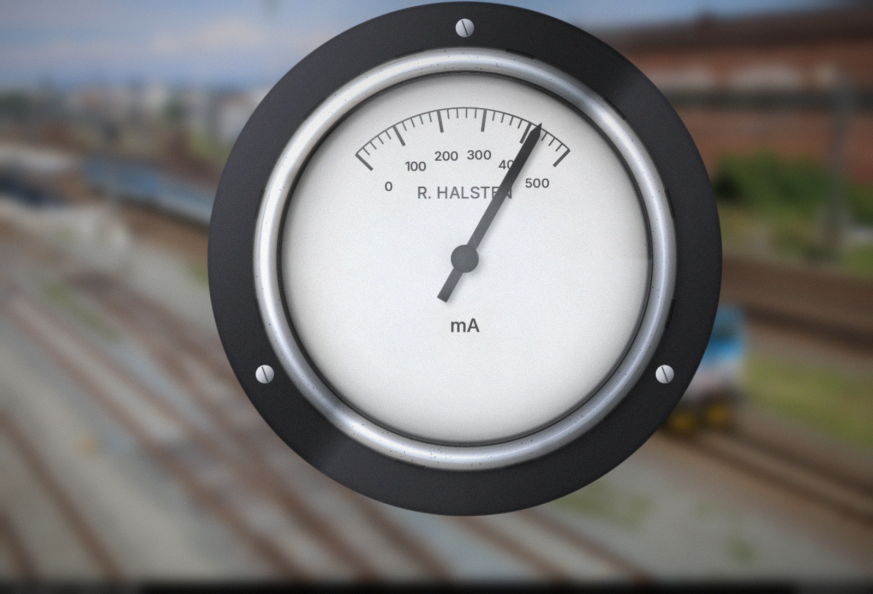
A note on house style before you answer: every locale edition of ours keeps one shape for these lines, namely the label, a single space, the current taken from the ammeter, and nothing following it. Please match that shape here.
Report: 420 mA
